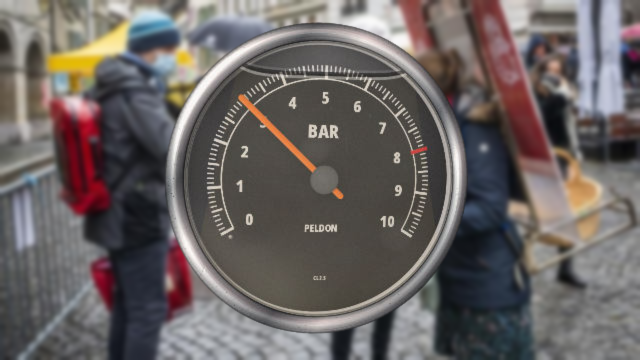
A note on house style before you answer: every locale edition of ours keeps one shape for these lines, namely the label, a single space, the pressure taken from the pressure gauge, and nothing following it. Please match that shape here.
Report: 3 bar
